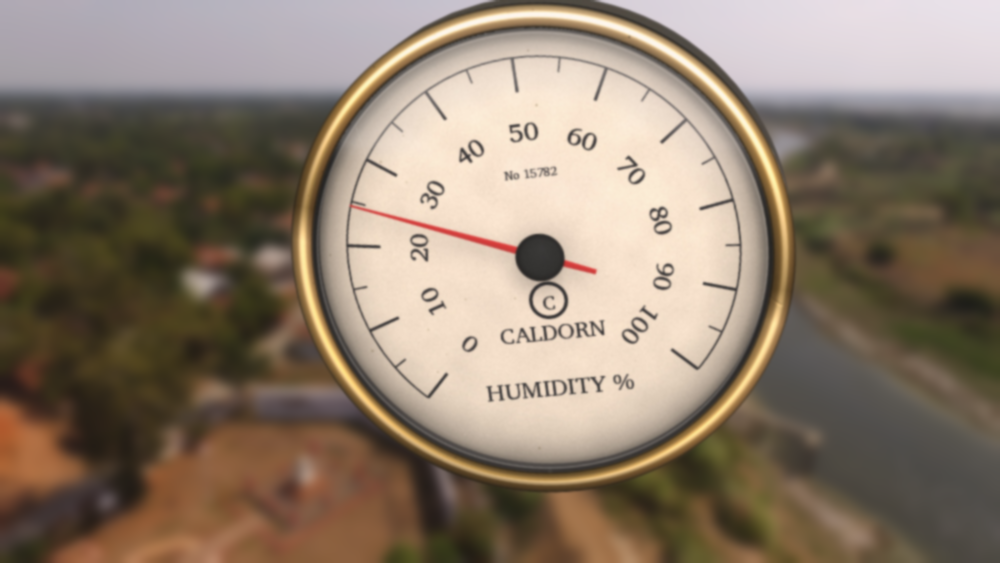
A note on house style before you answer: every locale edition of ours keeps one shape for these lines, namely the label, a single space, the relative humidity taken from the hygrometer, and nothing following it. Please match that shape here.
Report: 25 %
